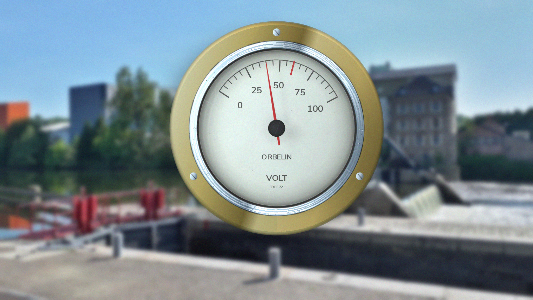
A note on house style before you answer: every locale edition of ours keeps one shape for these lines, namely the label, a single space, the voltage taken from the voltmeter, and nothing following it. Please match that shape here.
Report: 40 V
